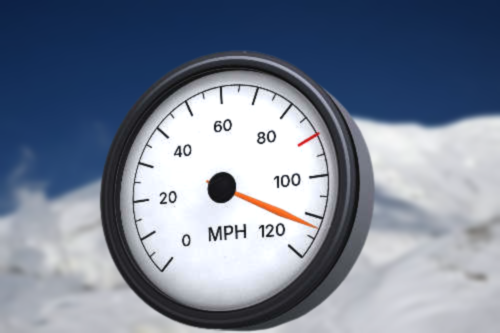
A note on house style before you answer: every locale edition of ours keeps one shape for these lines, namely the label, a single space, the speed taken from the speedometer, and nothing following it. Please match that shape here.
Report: 112.5 mph
